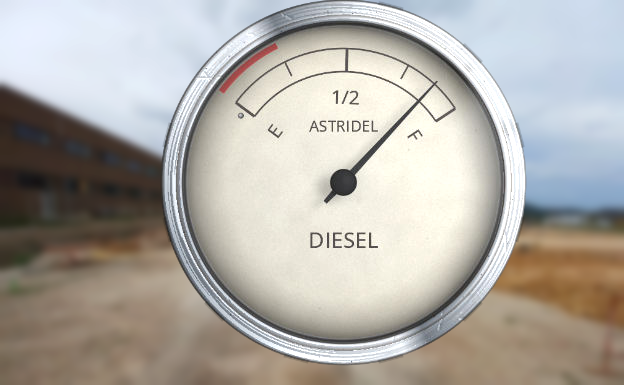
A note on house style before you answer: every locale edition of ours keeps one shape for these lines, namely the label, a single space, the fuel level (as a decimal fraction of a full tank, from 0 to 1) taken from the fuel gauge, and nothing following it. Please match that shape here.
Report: 0.875
